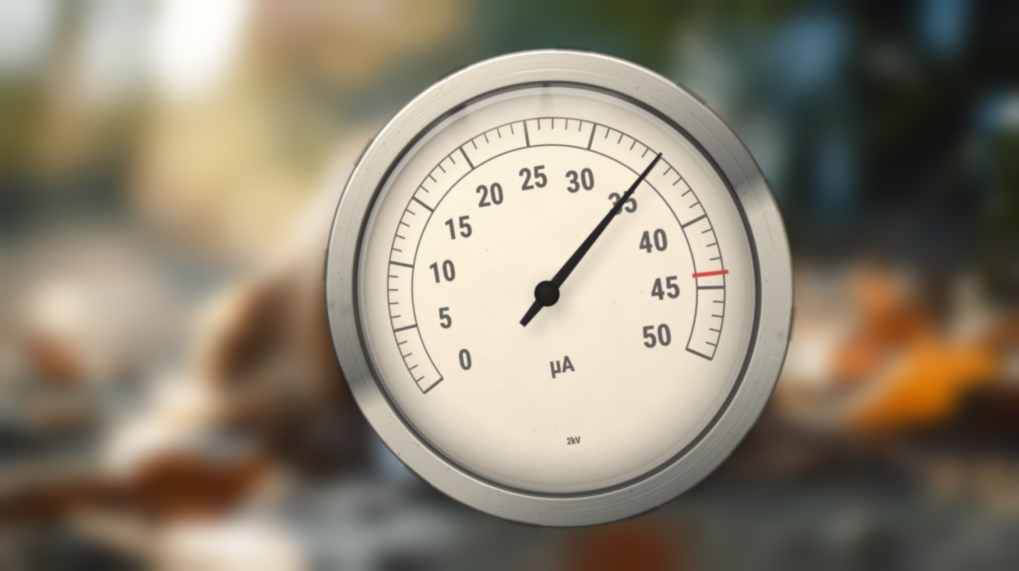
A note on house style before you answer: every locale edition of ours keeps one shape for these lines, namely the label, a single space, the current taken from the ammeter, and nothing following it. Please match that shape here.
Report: 35 µA
